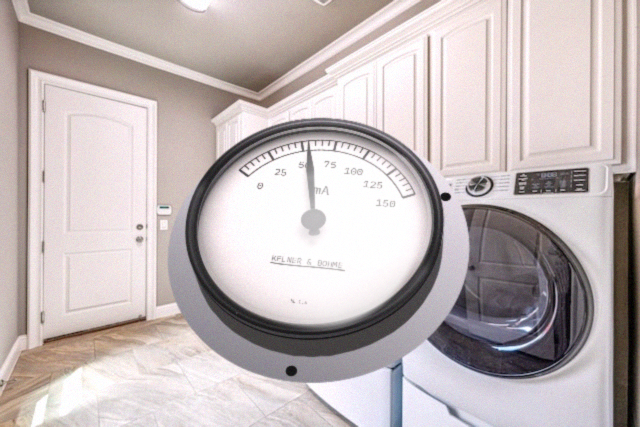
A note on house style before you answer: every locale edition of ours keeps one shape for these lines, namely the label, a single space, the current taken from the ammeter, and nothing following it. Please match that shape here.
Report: 55 mA
